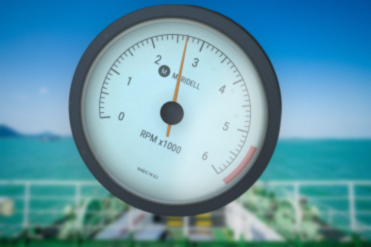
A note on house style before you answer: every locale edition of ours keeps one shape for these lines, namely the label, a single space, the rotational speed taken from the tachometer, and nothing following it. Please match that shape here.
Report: 2700 rpm
